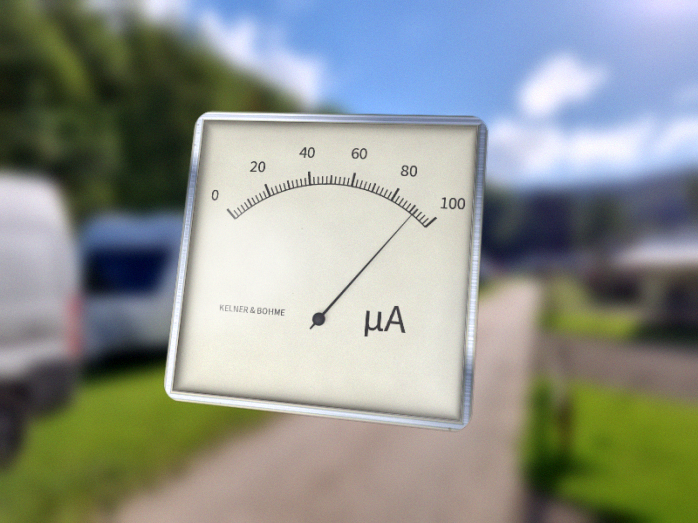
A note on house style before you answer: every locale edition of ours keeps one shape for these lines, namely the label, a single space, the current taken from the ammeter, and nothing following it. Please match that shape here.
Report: 92 µA
